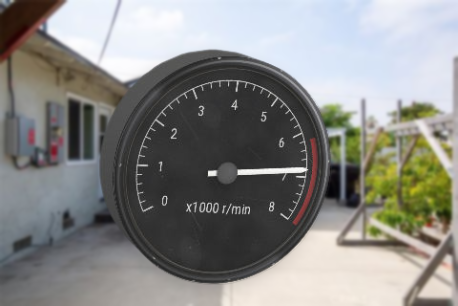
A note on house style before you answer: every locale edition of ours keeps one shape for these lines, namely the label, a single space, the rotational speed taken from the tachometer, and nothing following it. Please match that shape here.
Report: 6800 rpm
